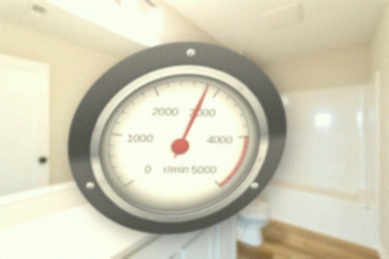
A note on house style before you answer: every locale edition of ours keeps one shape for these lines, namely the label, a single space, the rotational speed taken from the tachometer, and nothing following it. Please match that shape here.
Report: 2800 rpm
